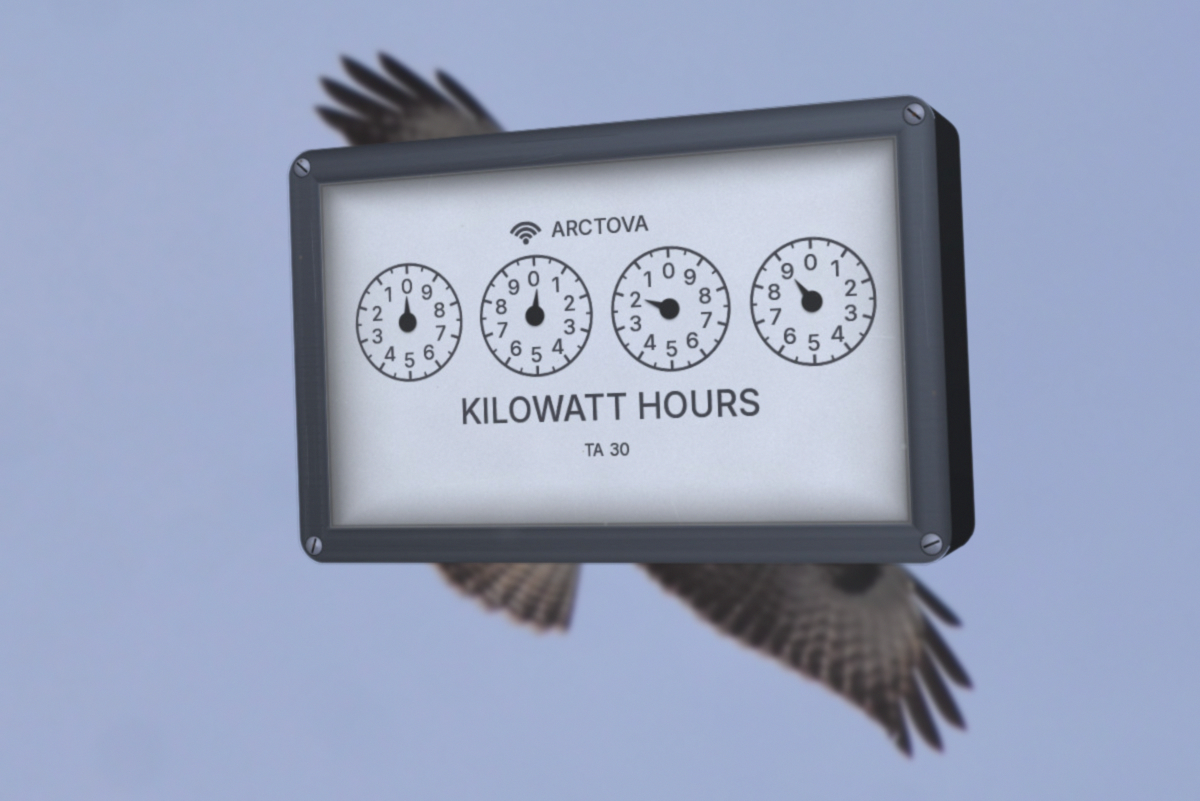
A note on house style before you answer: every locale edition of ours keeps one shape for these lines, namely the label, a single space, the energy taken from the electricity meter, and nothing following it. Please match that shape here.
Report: 19 kWh
